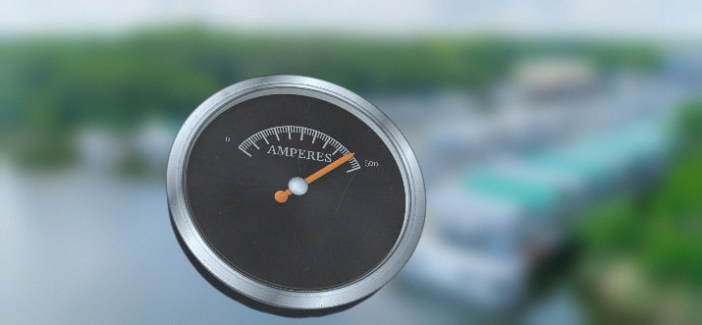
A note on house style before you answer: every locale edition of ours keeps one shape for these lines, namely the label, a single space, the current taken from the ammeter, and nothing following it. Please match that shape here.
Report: 450 A
